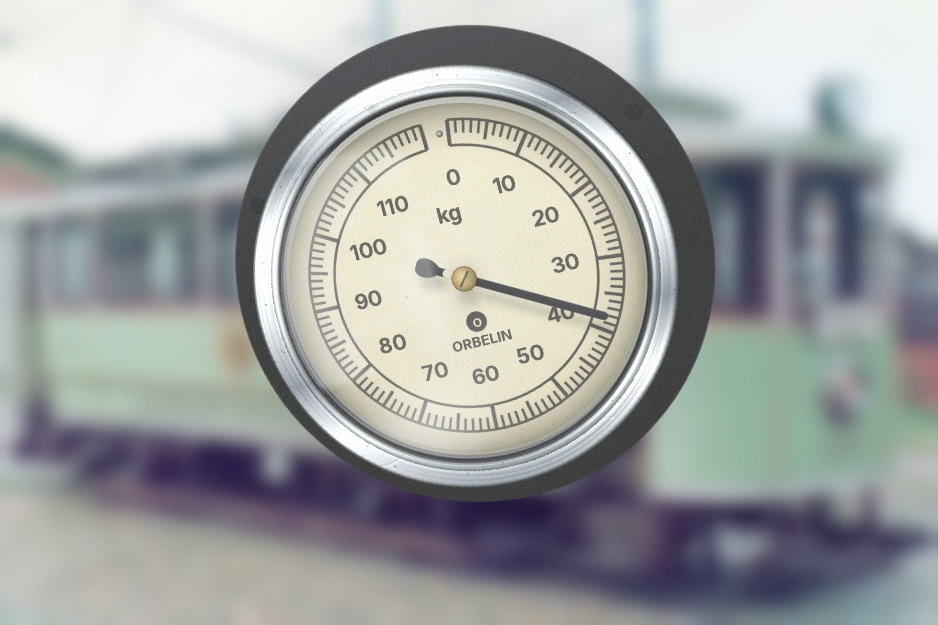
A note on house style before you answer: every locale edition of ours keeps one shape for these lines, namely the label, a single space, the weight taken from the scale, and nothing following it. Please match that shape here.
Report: 38 kg
